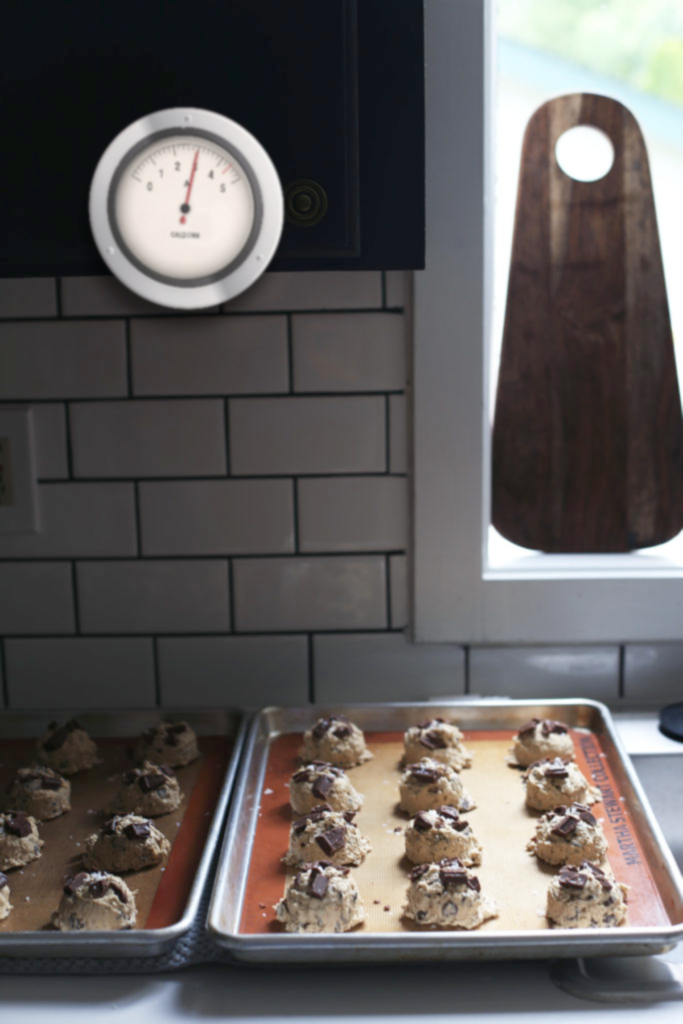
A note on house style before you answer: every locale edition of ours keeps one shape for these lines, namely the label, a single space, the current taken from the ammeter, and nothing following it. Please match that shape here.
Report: 3 A
